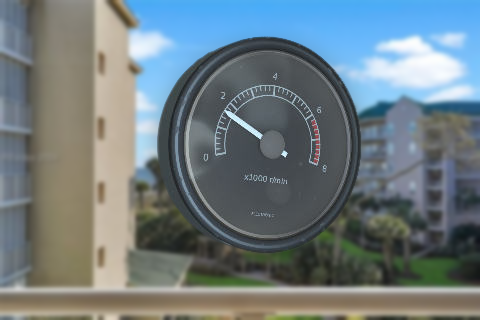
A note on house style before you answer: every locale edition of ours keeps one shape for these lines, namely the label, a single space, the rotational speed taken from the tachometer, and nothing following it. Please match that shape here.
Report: 1600 rpm
